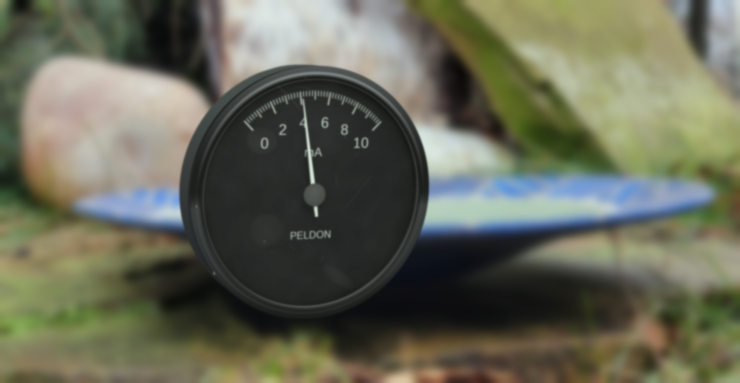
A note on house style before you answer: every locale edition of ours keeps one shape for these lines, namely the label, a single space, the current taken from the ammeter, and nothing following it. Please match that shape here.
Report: 4 mA
